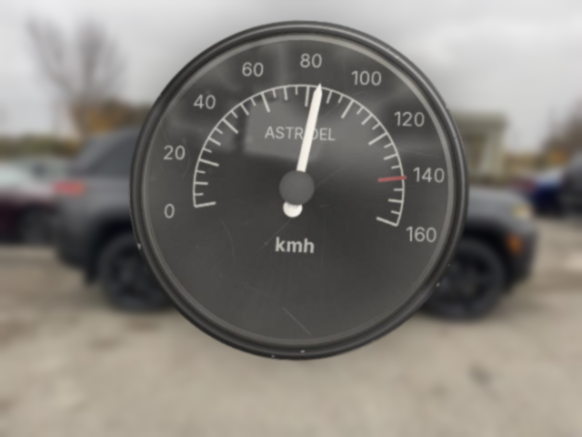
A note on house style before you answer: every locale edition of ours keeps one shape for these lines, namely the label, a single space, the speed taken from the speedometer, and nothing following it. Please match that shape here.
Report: 85 km/h
